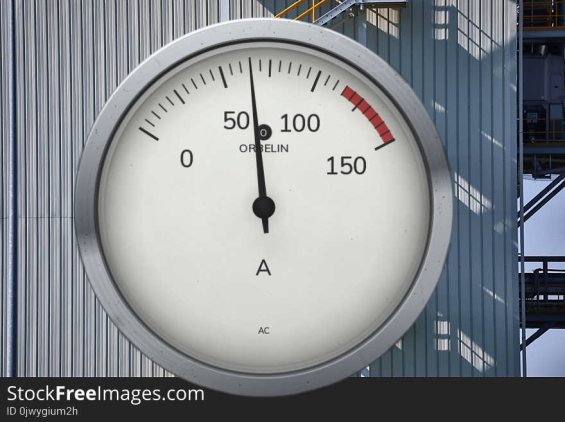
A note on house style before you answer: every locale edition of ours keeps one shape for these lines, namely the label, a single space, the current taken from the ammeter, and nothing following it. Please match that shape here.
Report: 65 A
